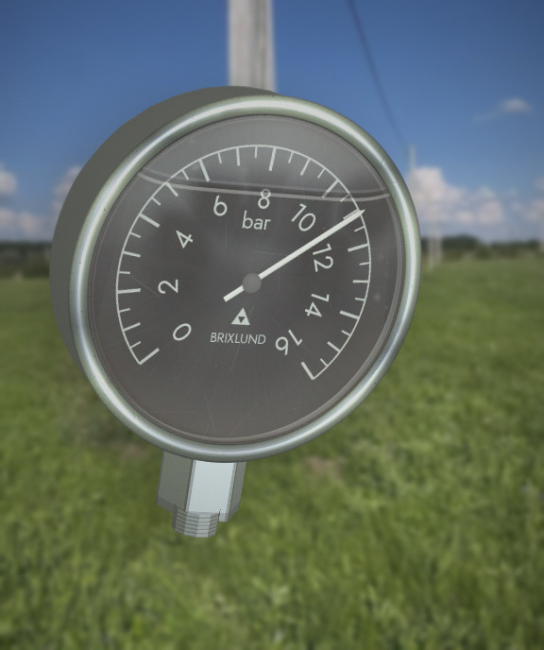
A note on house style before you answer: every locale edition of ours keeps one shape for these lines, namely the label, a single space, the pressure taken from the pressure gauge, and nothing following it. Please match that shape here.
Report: 11 bar
